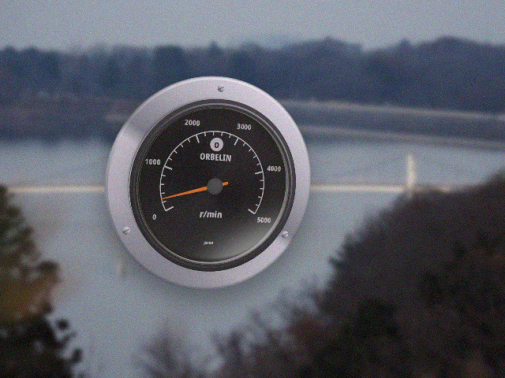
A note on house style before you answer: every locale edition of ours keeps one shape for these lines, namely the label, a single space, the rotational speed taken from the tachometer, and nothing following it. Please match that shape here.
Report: 300 rpm
